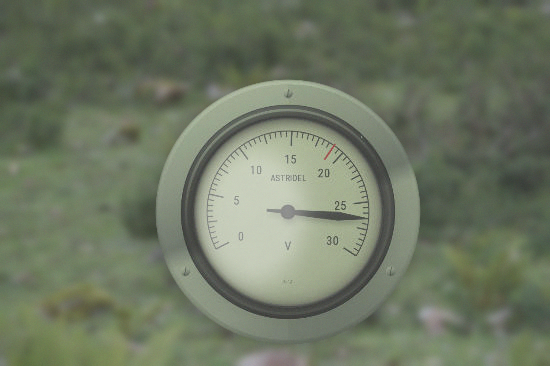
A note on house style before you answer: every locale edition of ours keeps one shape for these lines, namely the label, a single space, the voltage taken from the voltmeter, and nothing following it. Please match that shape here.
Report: 26.5 V
